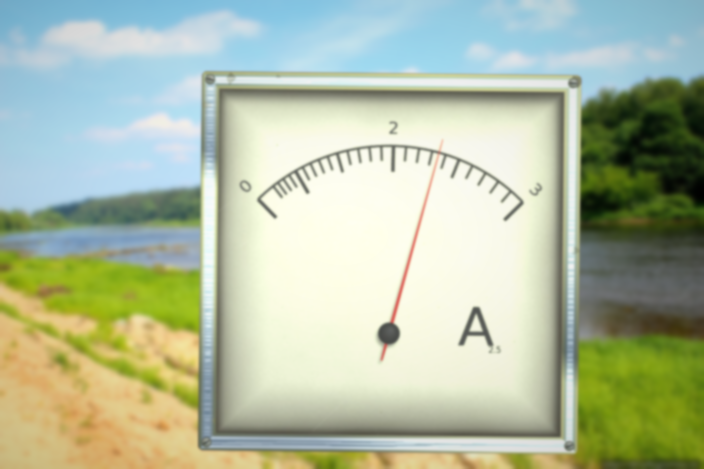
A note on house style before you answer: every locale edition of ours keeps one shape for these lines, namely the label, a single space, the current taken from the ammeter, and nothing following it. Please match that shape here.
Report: 2.35 A
